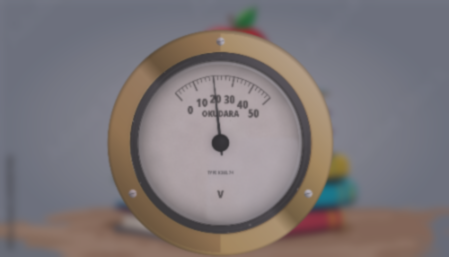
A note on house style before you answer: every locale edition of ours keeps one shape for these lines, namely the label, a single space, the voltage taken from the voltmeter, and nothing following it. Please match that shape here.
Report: 20 V
